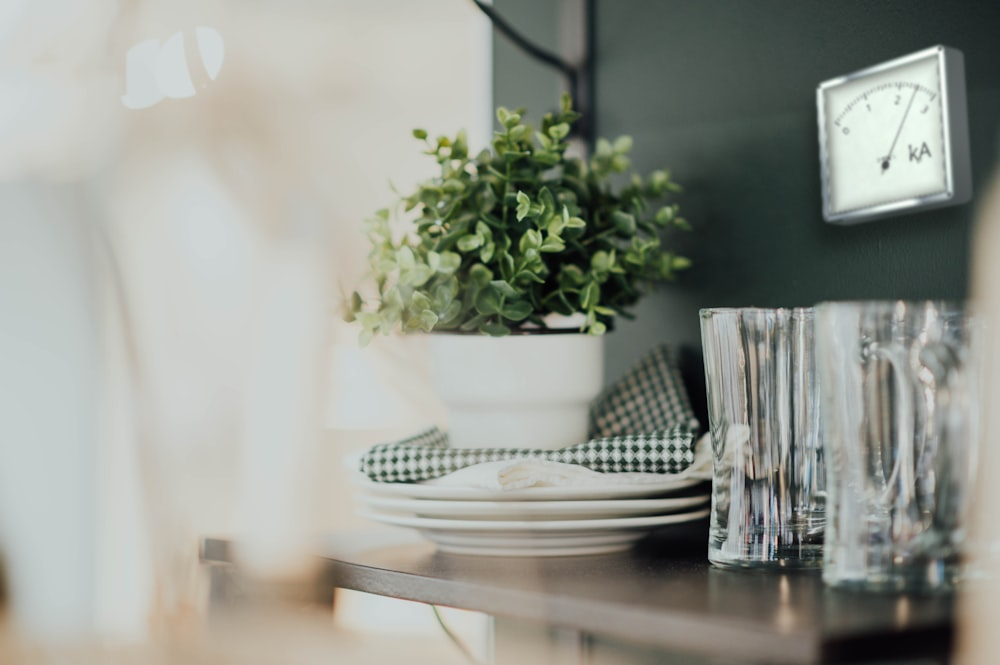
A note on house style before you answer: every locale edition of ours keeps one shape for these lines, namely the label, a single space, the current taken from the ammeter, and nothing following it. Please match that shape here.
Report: 2.5 kA
